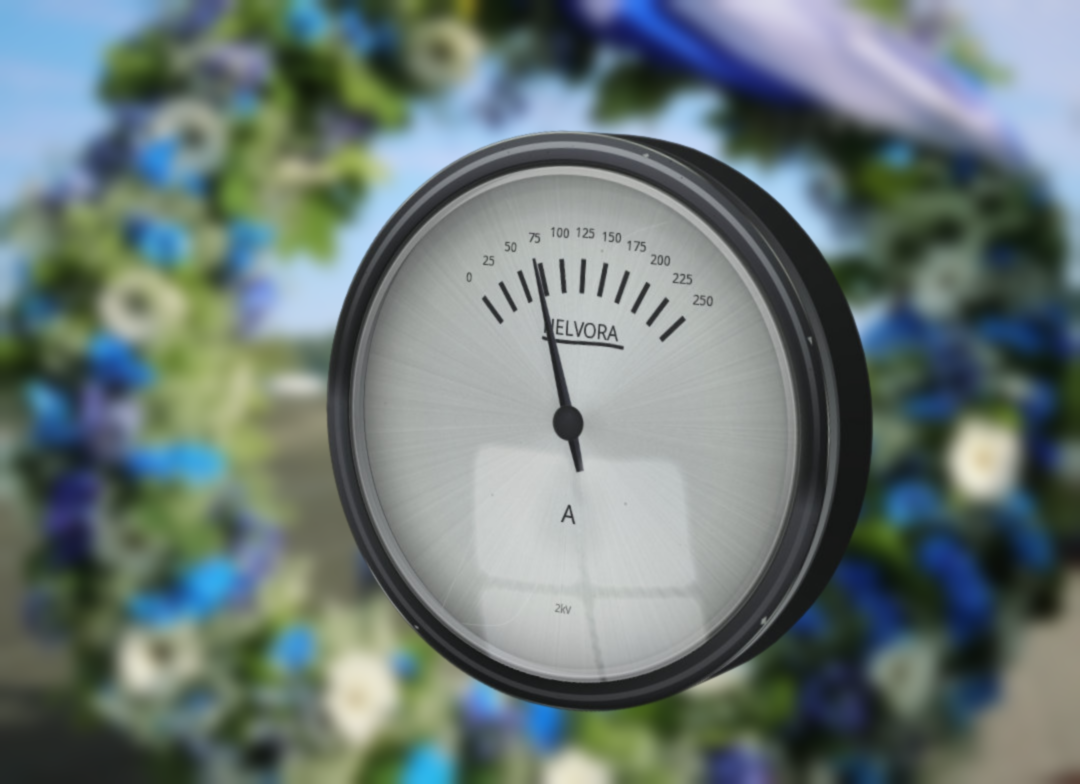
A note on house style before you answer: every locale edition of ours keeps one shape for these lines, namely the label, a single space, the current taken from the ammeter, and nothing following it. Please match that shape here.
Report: 75 A
